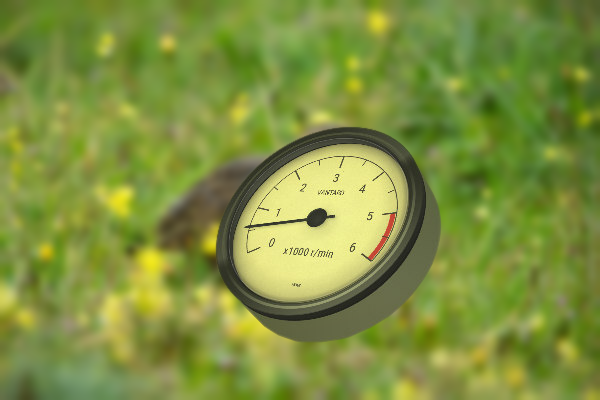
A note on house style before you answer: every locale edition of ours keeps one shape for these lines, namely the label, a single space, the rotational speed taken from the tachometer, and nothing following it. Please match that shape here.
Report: 500 rpm
